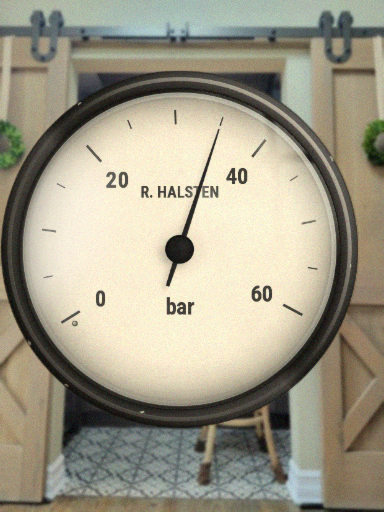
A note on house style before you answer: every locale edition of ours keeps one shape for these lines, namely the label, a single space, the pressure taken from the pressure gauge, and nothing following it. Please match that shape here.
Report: 35 bar
